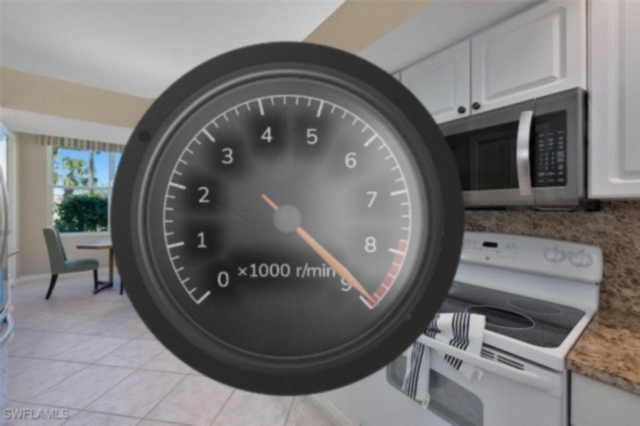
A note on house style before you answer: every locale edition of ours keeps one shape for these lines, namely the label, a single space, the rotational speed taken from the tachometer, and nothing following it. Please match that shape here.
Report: 8900 rpm
